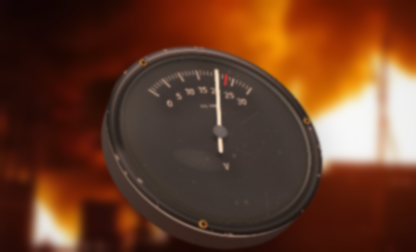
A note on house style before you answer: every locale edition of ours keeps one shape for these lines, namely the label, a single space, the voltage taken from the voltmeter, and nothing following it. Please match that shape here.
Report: 20 V
